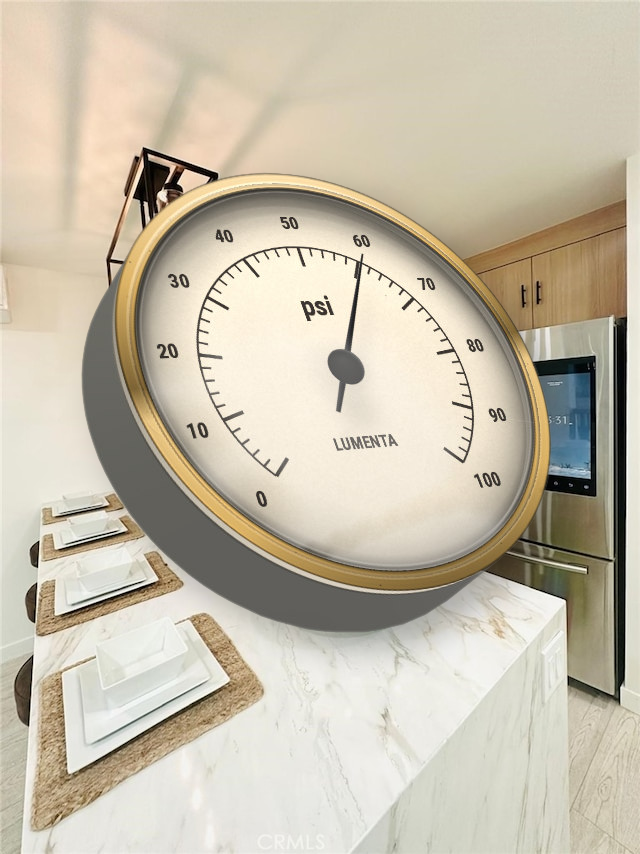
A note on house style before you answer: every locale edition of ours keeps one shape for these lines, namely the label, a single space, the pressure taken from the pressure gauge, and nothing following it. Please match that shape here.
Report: 60 psi
